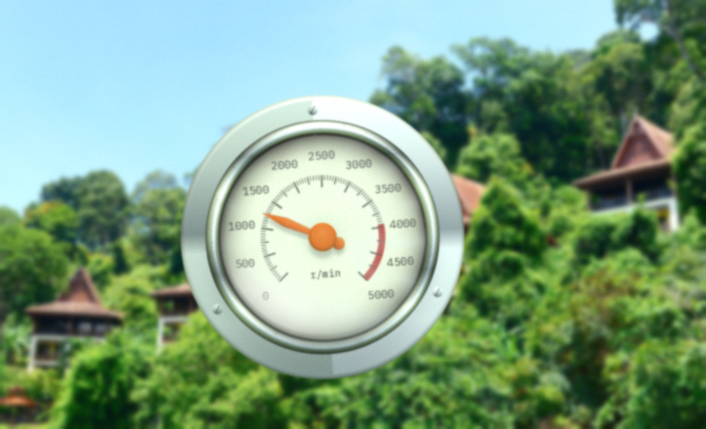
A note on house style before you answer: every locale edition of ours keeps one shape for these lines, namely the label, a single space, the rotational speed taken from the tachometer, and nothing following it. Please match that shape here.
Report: 1250 rpm
